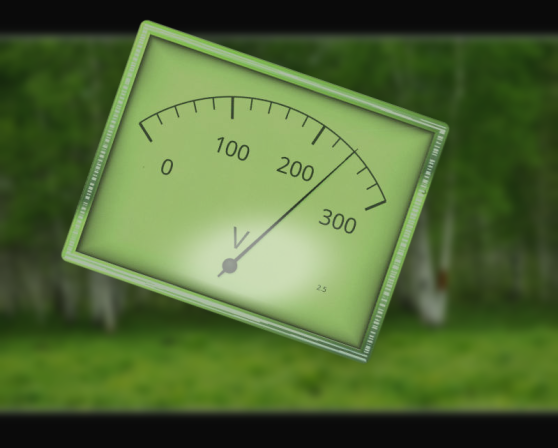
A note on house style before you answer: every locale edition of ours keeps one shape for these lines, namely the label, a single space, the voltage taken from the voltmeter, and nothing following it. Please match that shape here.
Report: 240 V
